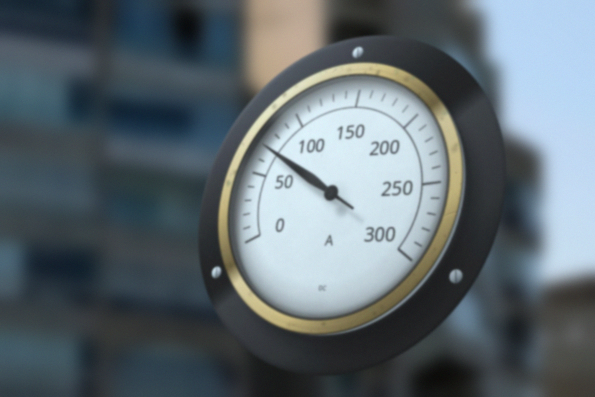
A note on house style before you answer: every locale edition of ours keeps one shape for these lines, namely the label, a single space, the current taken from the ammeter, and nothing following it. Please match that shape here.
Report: 70 A
